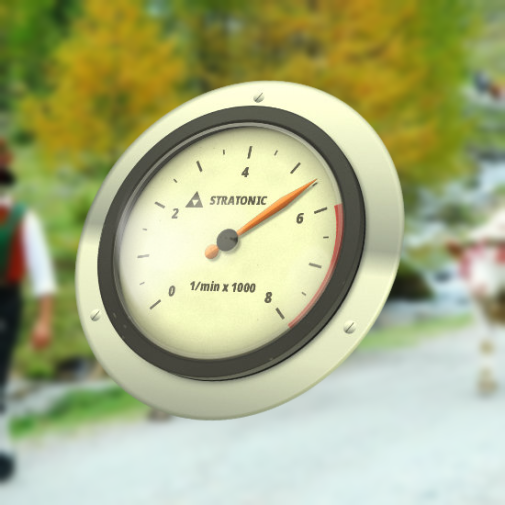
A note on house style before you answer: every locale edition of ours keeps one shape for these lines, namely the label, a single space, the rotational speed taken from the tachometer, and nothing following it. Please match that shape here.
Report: 5500 rpm
